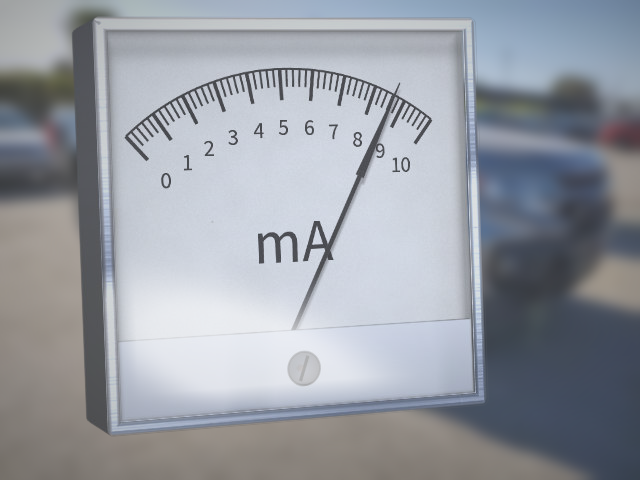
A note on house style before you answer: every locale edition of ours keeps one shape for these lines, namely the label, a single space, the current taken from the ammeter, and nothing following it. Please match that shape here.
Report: 8.6 mA
